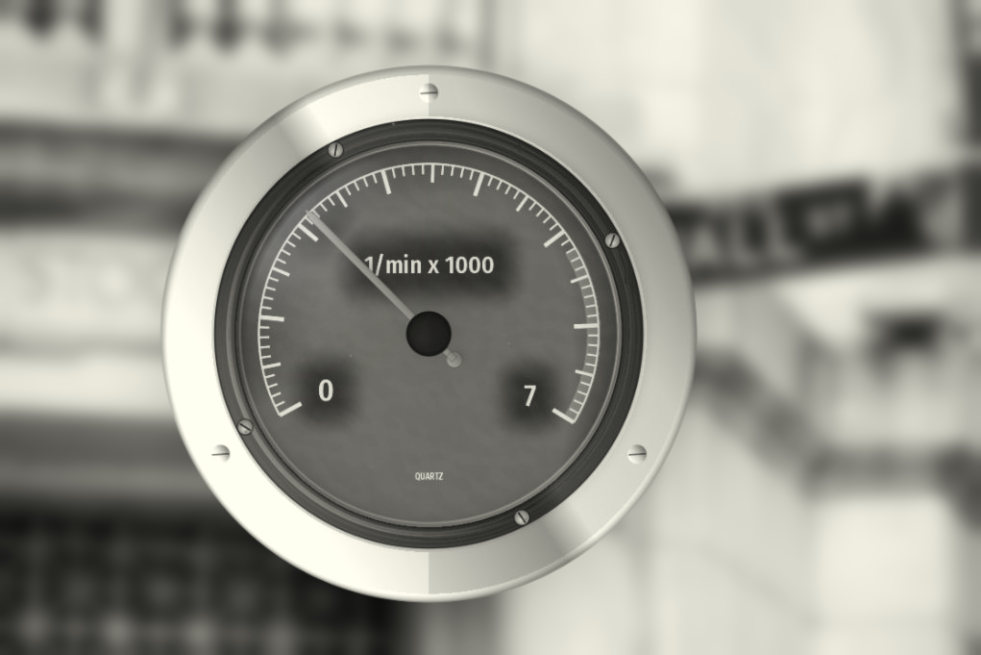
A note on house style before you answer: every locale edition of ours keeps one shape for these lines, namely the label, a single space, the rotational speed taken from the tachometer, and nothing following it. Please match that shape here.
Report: 2150 rpm
